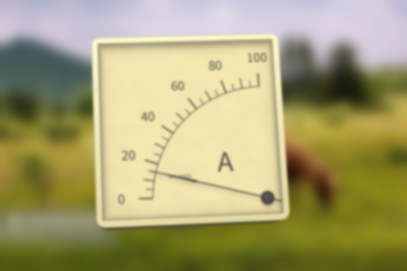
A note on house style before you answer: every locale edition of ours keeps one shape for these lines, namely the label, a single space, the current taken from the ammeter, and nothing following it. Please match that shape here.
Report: 15 A
